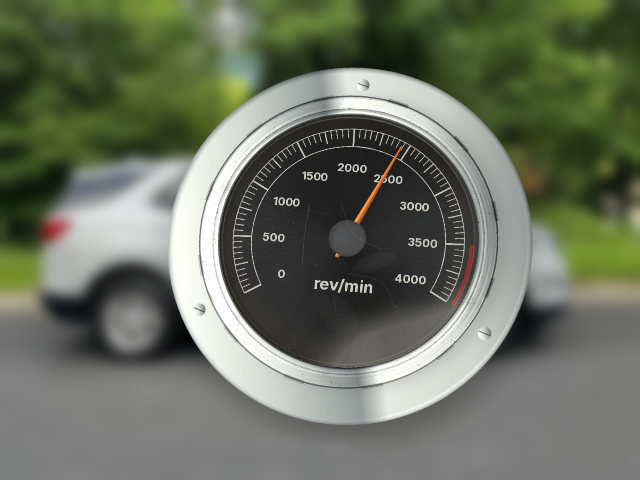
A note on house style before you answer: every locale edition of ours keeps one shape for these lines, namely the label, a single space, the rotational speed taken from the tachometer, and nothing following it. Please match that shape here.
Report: 2450 rpm
